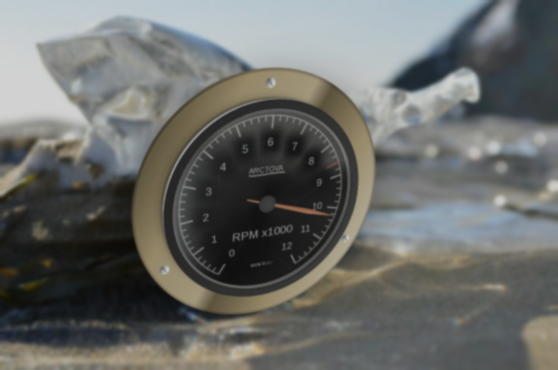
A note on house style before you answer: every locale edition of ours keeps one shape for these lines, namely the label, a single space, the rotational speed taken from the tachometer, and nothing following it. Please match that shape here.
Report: 10200 rpm
